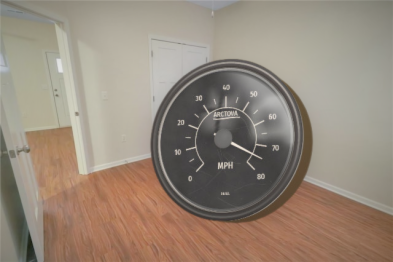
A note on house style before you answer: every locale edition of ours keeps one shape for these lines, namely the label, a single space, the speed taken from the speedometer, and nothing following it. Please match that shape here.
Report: 75 mph
